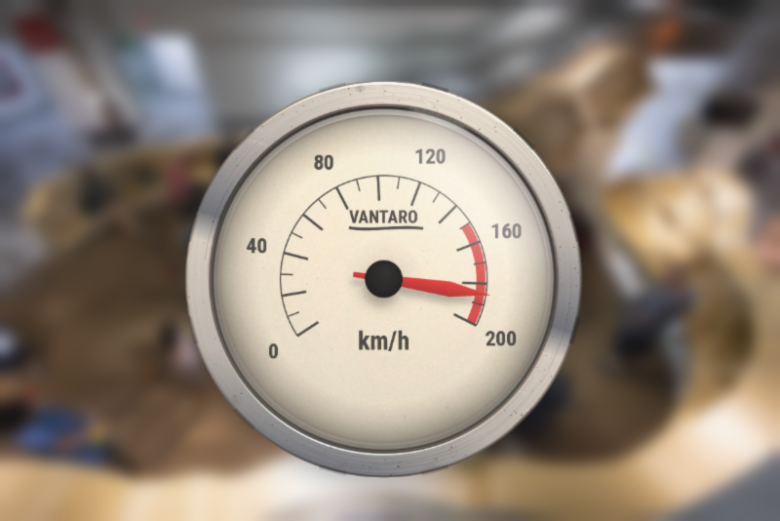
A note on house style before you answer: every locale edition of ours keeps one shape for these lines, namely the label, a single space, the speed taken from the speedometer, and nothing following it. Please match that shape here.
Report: 185 km/h
